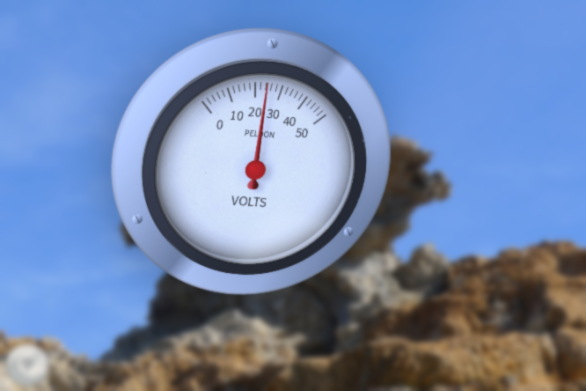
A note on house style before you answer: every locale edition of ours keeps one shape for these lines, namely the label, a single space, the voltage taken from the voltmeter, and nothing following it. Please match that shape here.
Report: 24 V
